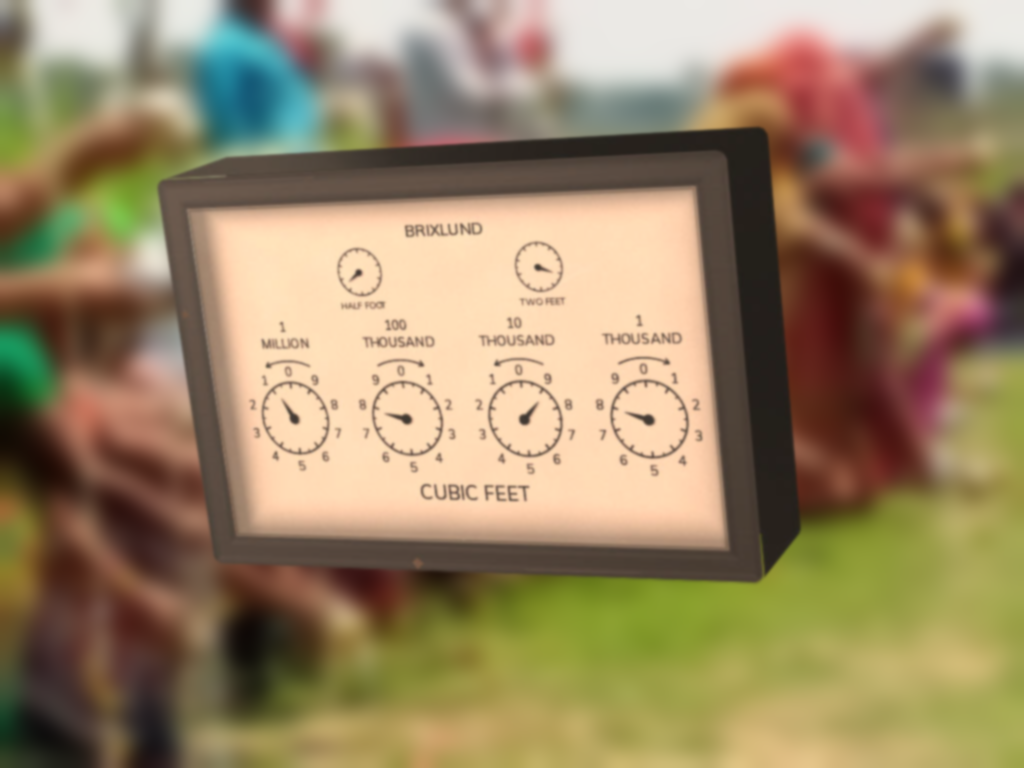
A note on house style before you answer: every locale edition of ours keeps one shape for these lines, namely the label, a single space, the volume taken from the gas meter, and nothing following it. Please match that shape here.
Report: 78800 ft³
